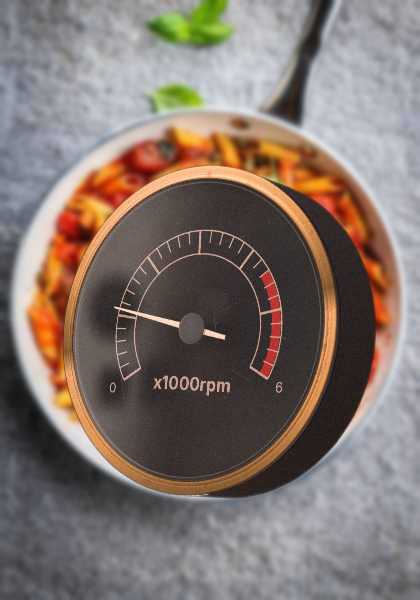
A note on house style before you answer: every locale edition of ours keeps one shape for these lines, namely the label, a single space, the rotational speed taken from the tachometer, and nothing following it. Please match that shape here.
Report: 1100 rpm
